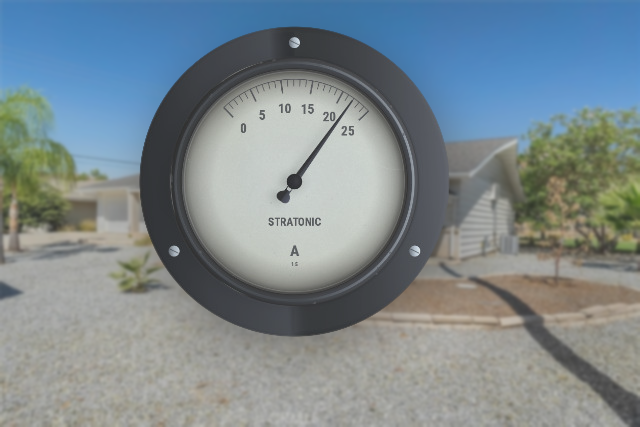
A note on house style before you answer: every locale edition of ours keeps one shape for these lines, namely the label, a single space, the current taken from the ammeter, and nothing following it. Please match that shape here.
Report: 22 A
